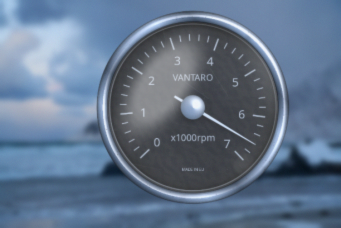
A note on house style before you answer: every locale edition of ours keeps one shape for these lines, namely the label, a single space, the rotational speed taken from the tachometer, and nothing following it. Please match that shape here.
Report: 6600 rpm
